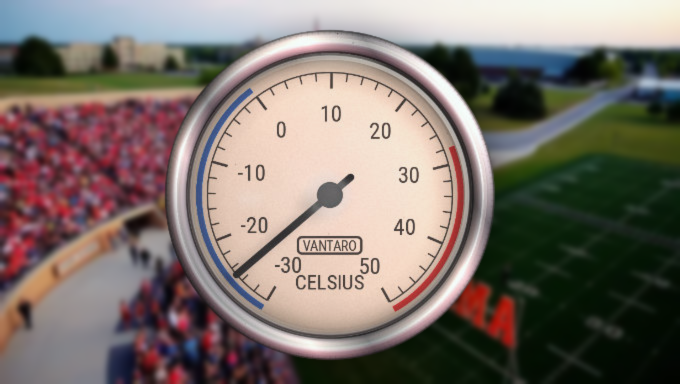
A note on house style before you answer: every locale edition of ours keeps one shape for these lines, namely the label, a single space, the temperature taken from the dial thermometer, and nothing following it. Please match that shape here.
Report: -25 °C
